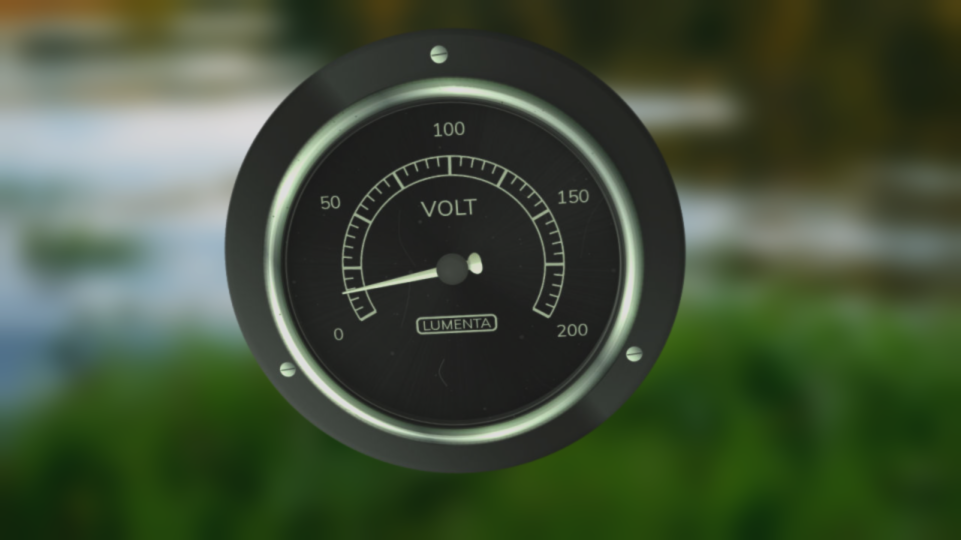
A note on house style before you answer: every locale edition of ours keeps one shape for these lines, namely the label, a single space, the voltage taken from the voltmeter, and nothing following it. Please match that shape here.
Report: 15 V
